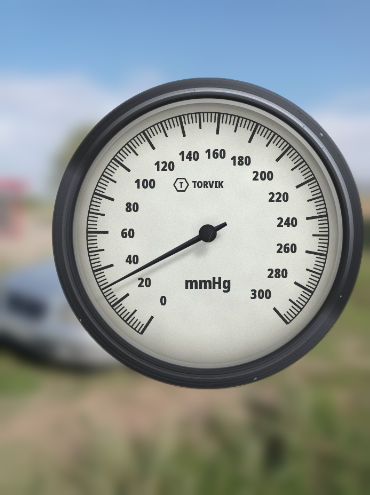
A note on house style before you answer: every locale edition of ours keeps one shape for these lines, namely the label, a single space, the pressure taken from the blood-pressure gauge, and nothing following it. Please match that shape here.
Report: 30 mmHg
